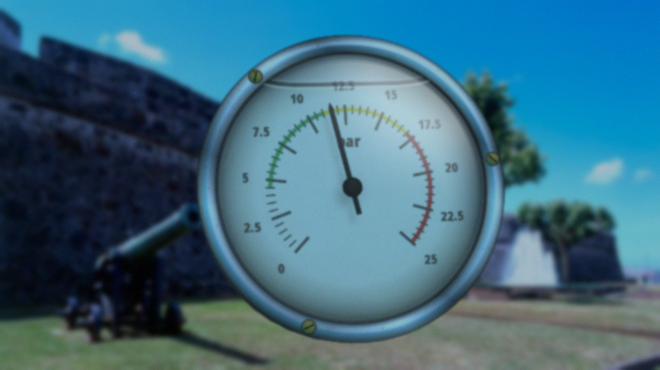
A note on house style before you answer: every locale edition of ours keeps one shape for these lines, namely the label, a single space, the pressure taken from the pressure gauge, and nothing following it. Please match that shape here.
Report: 11.5 bar
